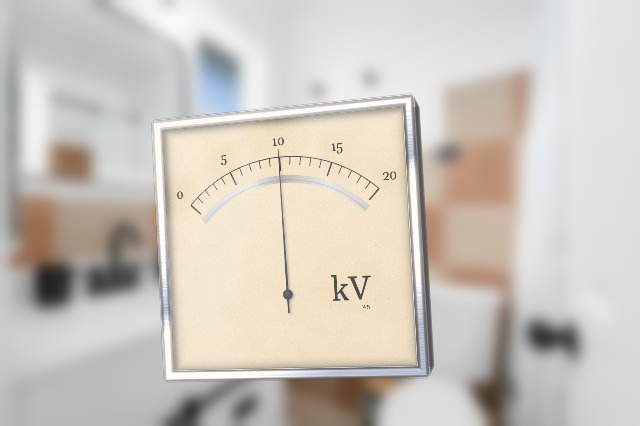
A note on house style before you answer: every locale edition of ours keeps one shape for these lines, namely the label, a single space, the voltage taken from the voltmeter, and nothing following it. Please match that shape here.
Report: 10 kV
